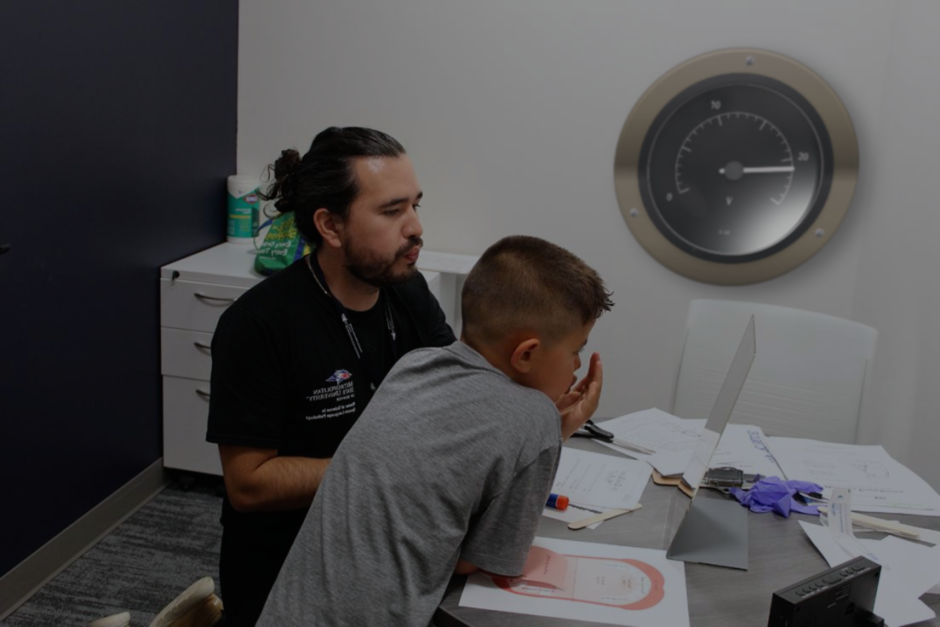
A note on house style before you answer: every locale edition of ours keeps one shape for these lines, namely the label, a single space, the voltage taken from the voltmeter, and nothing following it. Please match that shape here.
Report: 21 V
